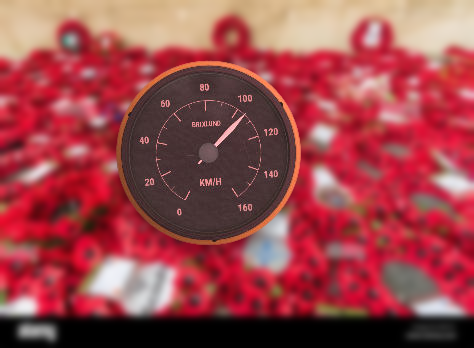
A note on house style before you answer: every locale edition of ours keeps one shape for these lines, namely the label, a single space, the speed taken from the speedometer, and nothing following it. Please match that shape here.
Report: 105 km/h
